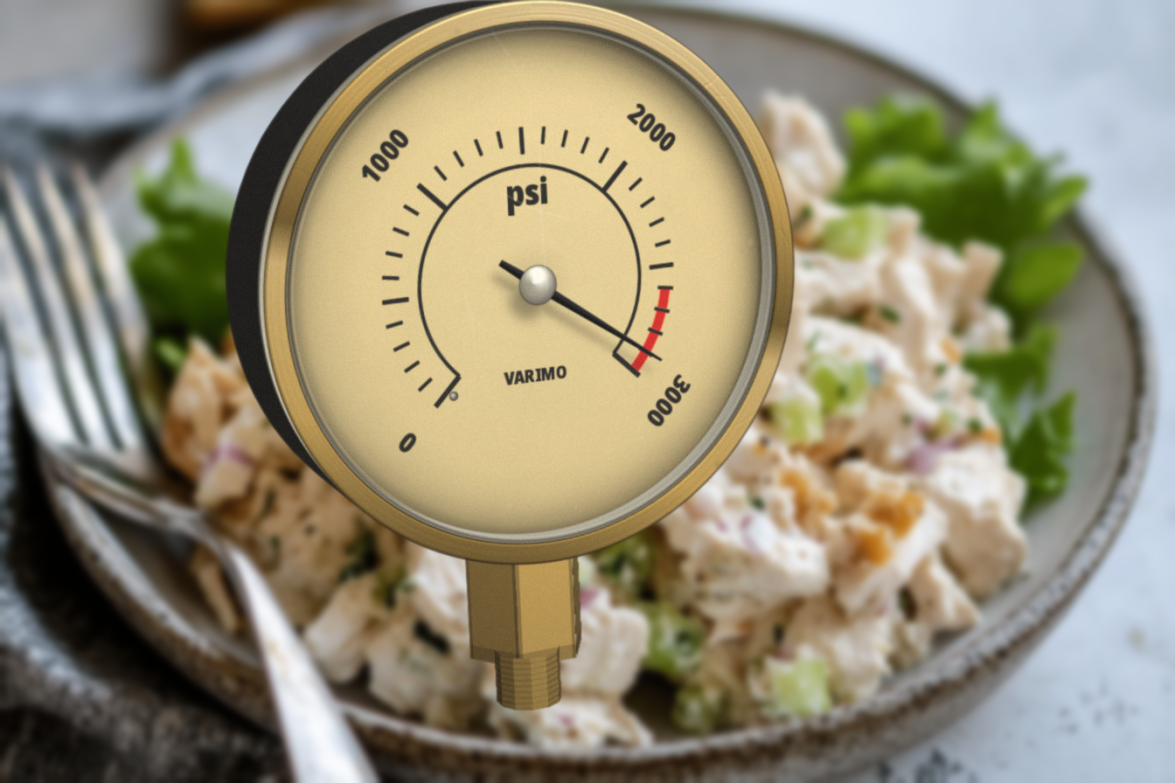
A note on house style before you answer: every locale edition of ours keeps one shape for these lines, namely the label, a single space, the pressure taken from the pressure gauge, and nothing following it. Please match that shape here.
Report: 2900 psi
